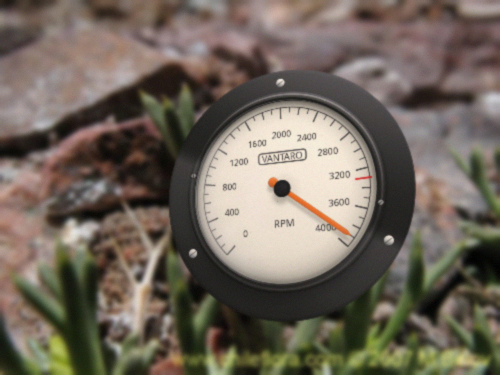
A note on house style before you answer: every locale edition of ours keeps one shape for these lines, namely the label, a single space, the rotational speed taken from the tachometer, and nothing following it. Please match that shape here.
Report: 3900 rpm
